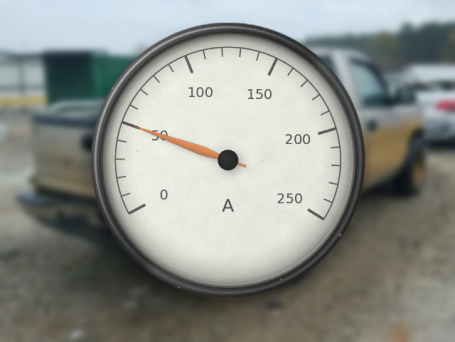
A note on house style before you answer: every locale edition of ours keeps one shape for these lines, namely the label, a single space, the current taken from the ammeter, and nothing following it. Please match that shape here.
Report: 50 A
